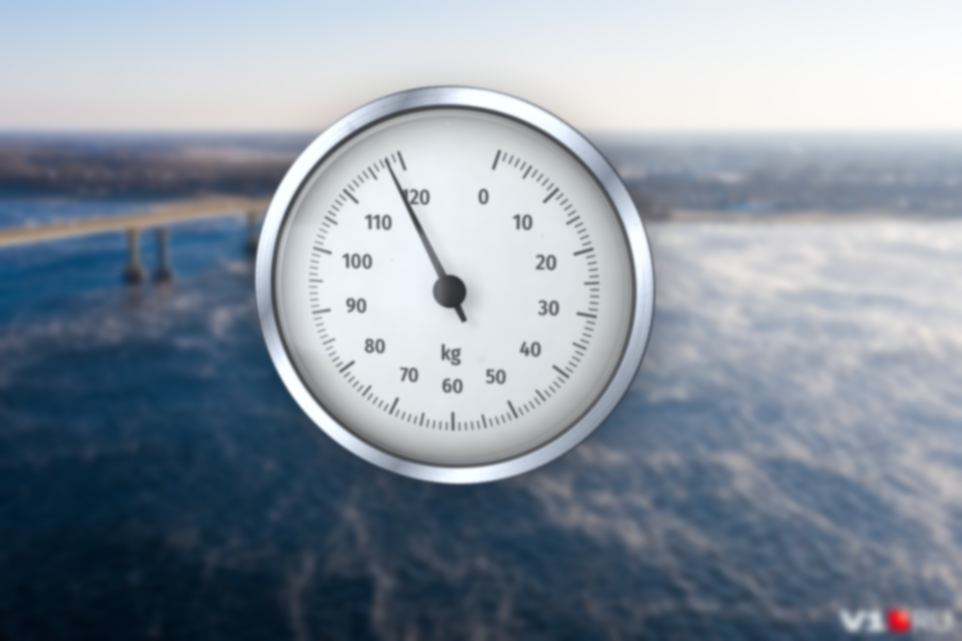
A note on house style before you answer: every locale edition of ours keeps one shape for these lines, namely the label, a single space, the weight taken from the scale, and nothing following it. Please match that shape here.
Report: 118 kg
